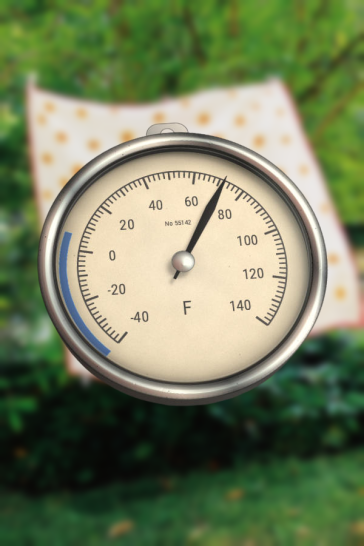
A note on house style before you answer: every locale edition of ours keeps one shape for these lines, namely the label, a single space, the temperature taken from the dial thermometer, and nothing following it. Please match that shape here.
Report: 72 °F
